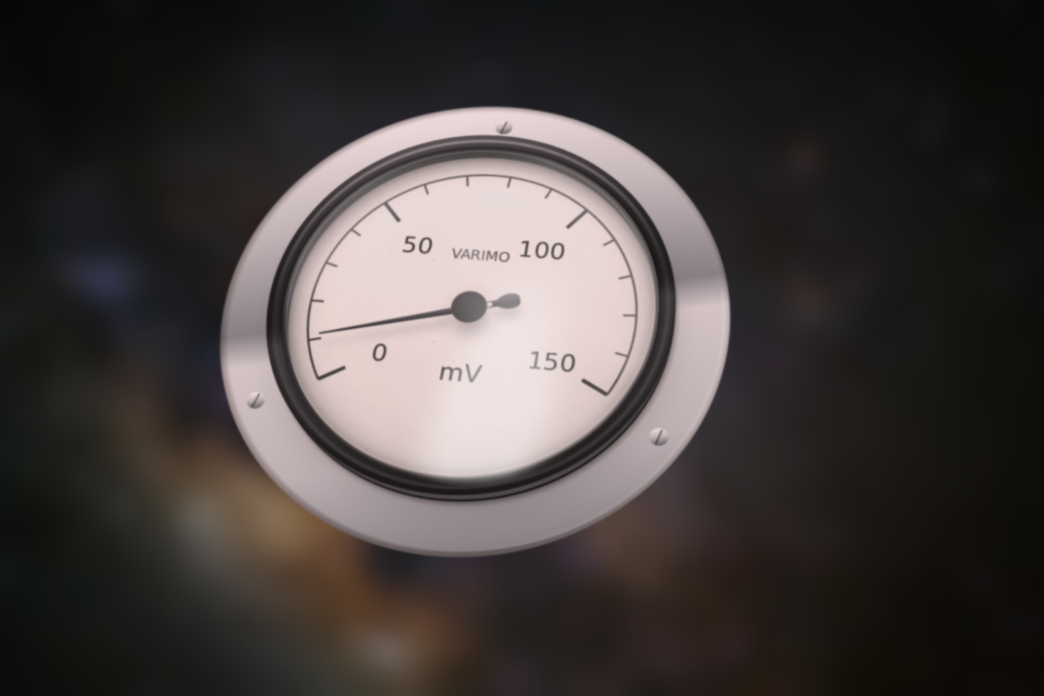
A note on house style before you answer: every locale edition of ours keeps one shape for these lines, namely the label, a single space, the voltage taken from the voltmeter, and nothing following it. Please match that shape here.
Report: 10 mV
